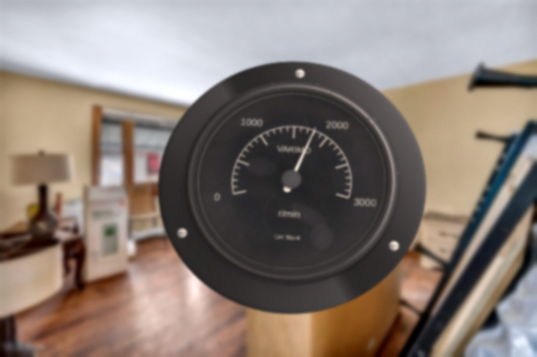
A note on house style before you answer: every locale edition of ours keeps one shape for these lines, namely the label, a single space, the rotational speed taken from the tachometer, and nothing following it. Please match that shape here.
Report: 1800 rpm
